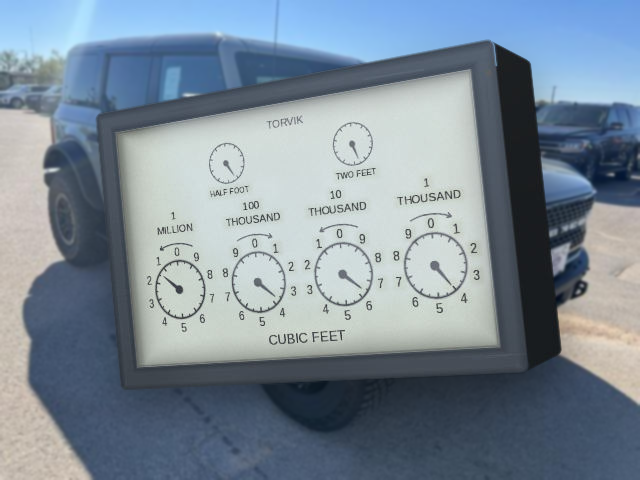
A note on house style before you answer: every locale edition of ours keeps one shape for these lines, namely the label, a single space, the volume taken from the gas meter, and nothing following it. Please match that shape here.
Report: 136400 ft³
